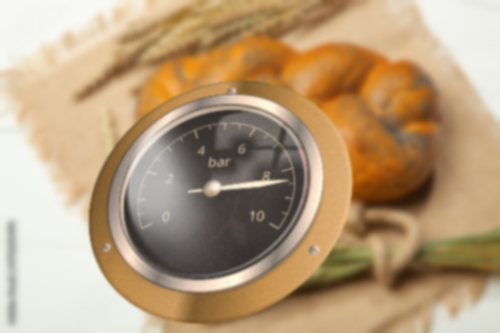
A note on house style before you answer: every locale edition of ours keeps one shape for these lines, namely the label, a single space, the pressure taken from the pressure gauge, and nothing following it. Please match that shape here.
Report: 8.5 bar
